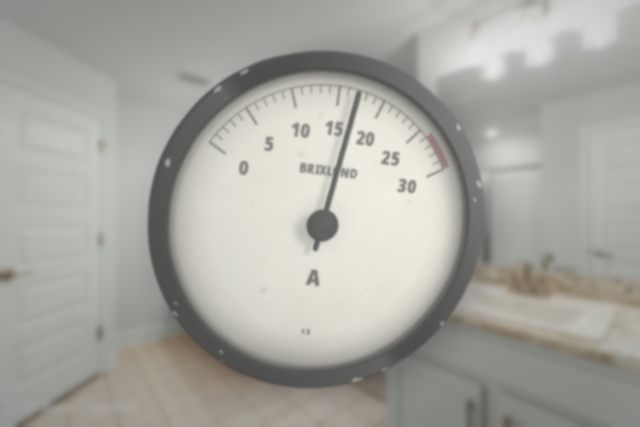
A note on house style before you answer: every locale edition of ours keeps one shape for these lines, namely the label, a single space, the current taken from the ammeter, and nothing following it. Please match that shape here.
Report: 17 A
